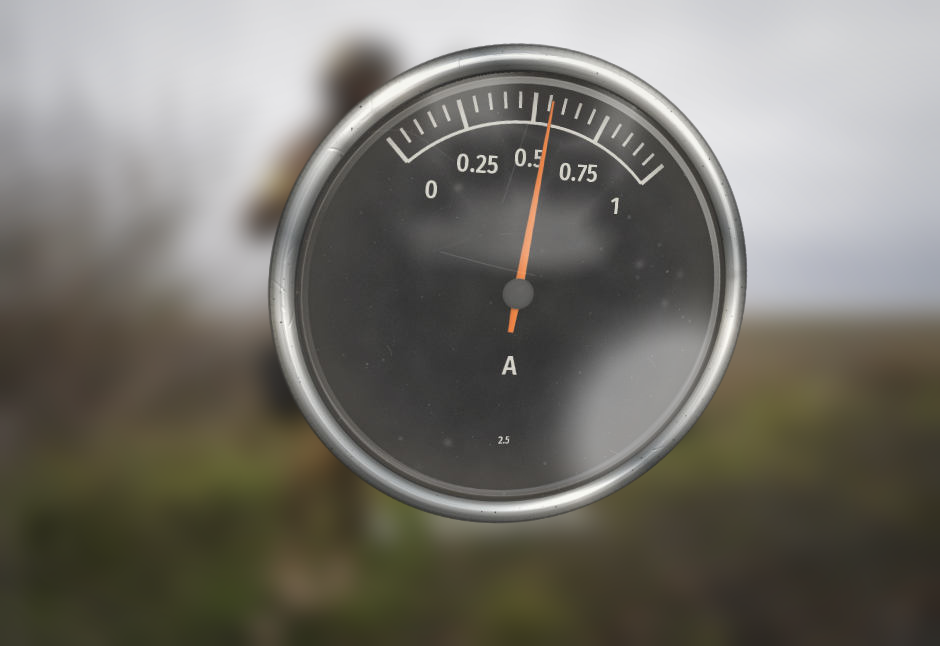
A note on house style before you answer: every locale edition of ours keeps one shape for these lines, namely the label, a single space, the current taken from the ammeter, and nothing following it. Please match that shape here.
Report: 0.55 A
